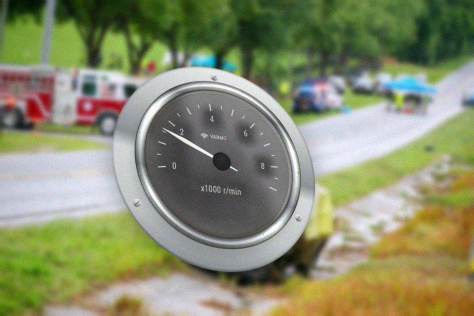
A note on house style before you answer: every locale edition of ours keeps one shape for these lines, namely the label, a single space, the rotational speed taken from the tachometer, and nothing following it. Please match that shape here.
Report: 1500 rpm
